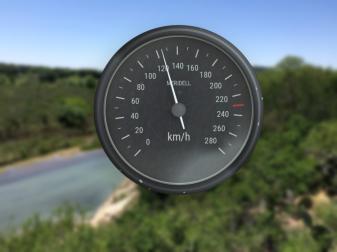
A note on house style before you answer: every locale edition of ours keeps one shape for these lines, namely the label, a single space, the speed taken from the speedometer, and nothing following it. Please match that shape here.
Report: 125 km/h
